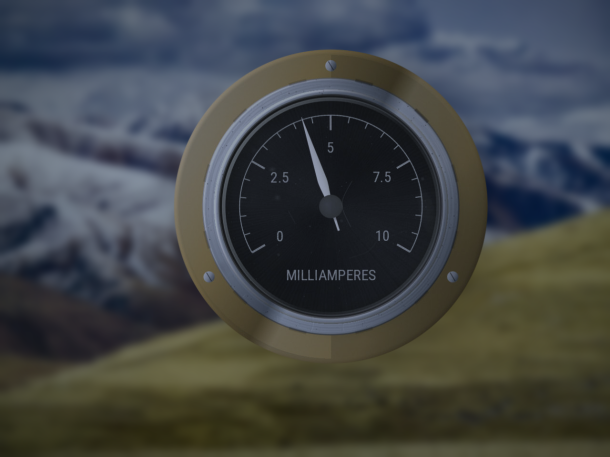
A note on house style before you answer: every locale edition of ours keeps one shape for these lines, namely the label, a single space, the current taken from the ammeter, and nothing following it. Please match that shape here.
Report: 4.25 mA
